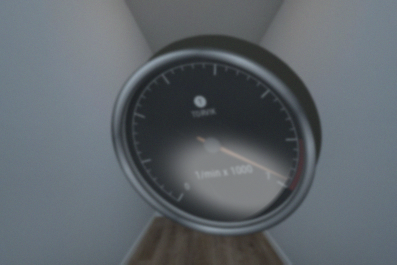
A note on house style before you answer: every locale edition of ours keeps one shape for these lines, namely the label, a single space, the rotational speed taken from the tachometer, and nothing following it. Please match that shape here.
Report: 6800 rpm
